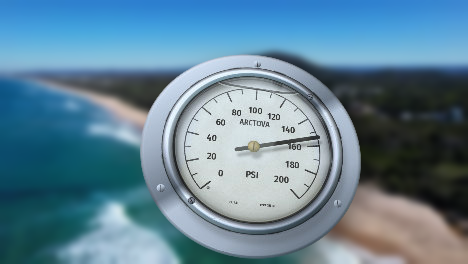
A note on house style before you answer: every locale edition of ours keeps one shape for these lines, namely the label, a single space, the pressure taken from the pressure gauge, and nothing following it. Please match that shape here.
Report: 155 psi
